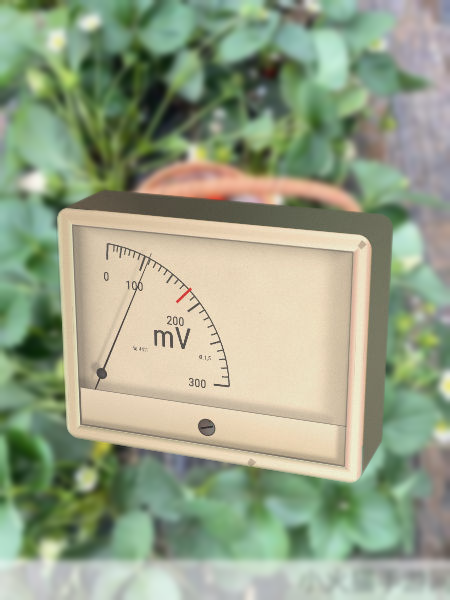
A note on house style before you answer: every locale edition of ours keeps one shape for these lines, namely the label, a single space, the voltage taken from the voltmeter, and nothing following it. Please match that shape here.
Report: 110 mV
